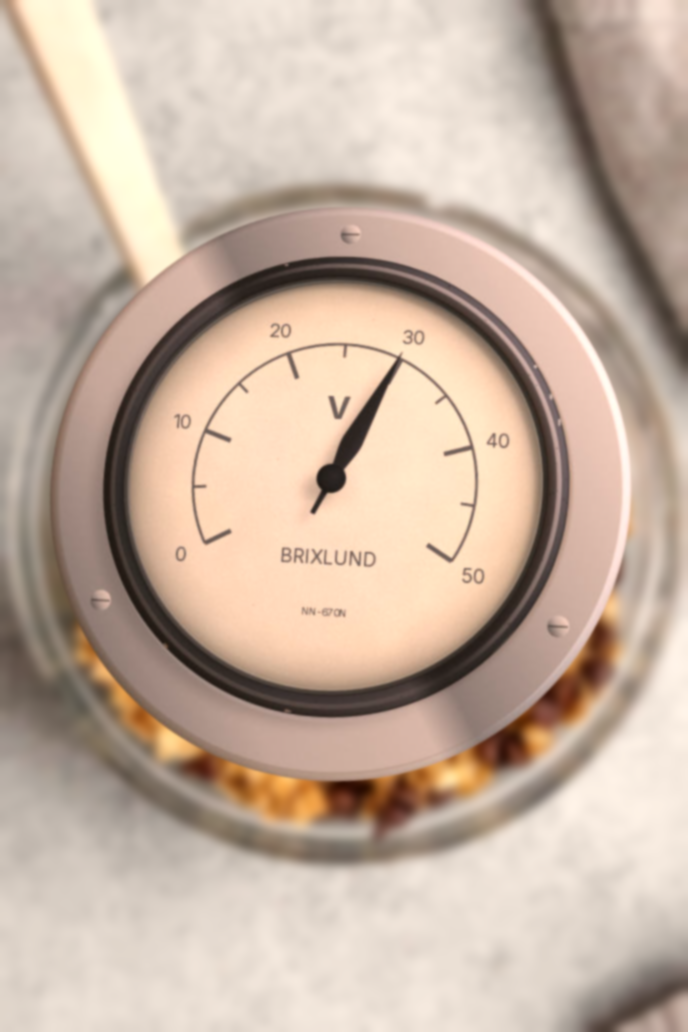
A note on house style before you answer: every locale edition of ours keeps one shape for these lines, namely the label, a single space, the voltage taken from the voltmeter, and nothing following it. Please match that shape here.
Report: 30 V
